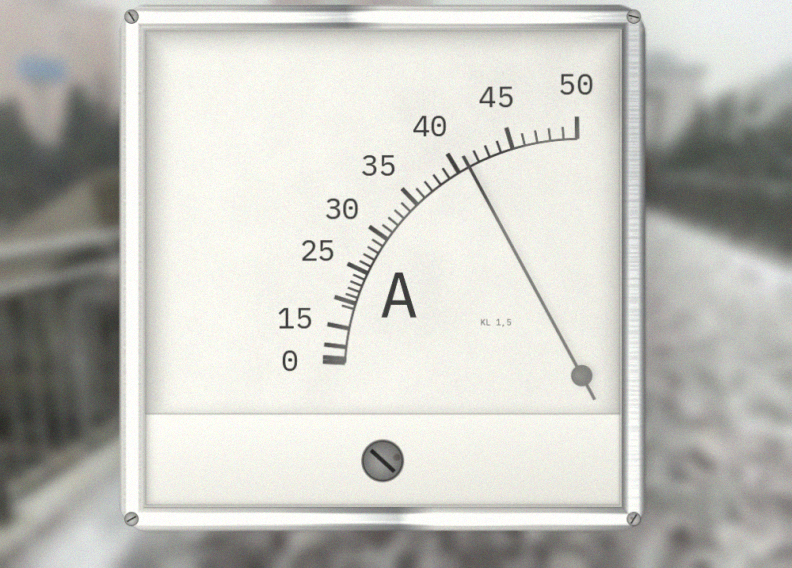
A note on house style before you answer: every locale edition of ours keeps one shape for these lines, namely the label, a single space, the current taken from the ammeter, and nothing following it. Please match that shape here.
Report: 41 A
